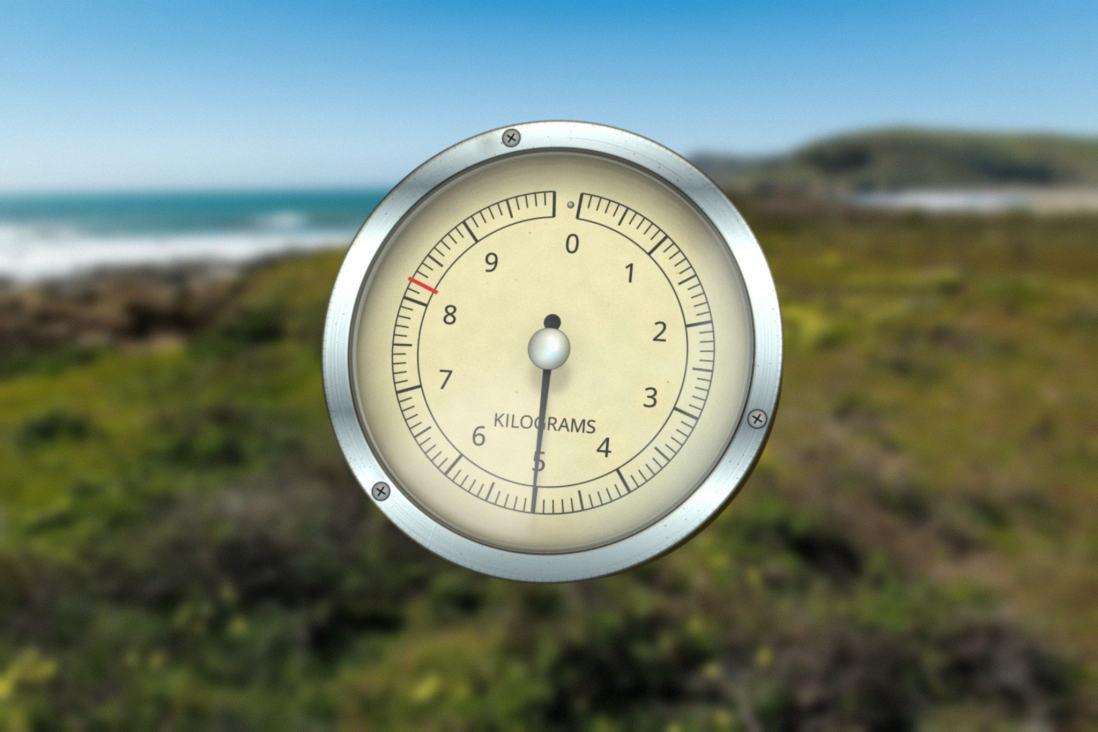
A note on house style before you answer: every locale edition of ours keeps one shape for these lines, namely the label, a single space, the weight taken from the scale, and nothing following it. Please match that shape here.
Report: 5 kg
